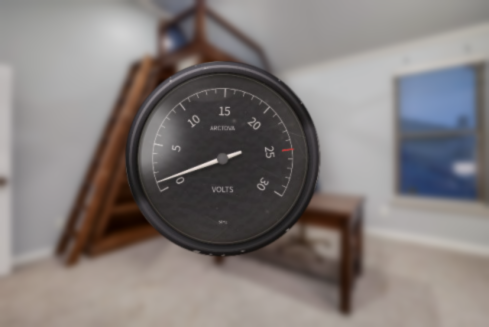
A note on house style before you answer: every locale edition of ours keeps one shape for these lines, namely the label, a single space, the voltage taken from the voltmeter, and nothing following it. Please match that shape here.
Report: 1 V
